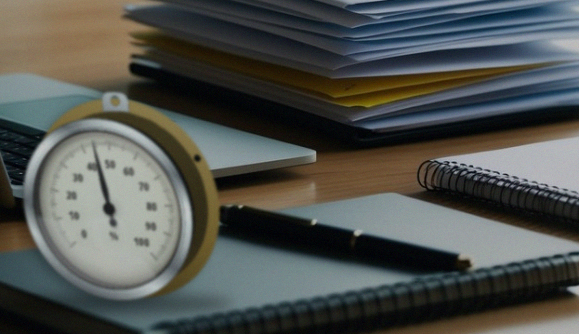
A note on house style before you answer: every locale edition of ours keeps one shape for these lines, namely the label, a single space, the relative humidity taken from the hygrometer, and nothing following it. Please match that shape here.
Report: 45 %
